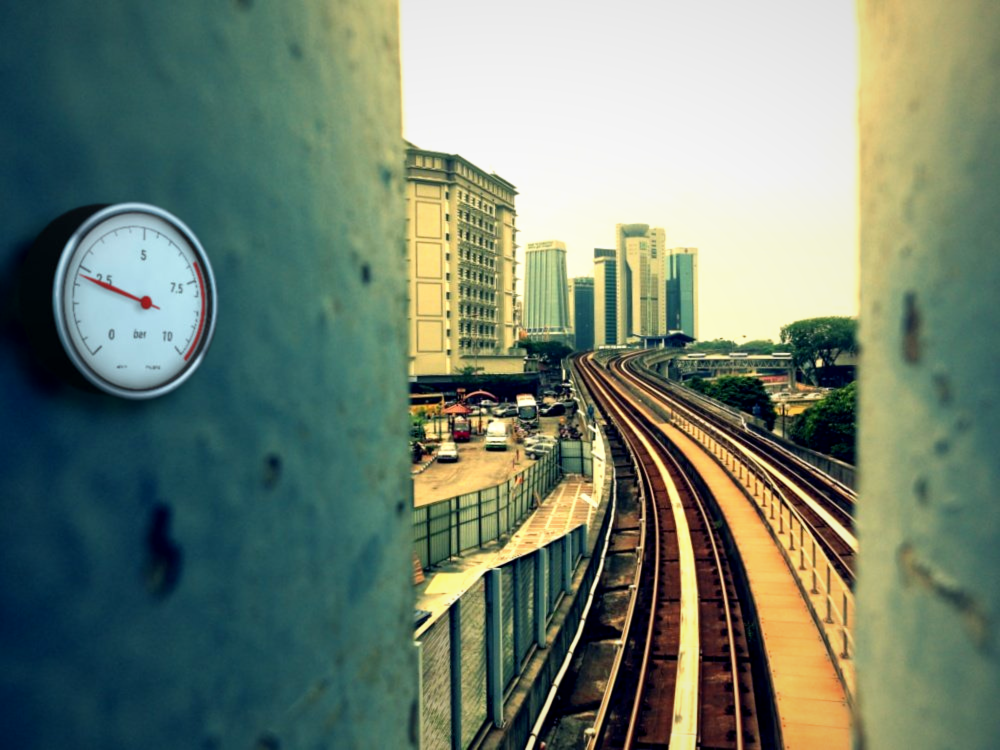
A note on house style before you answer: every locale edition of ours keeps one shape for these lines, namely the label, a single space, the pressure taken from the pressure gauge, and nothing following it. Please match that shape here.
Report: 2.25 bar
